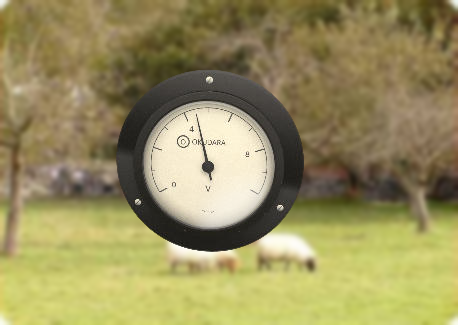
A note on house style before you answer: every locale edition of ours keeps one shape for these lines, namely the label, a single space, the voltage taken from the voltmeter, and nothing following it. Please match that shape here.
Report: 4.5 V
